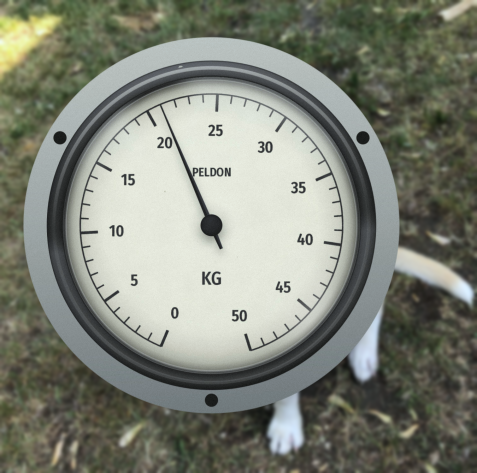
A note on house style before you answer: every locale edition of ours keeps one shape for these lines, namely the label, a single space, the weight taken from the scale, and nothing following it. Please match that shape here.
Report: 21 kg
